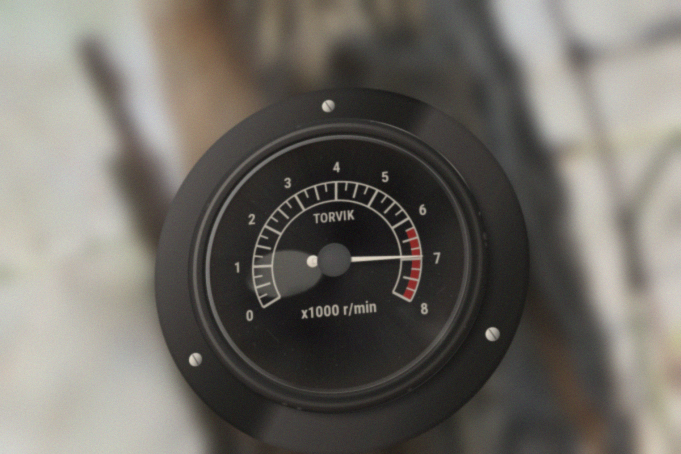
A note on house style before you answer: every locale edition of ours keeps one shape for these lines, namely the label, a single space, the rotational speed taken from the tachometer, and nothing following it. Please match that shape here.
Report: 7000 rpm
